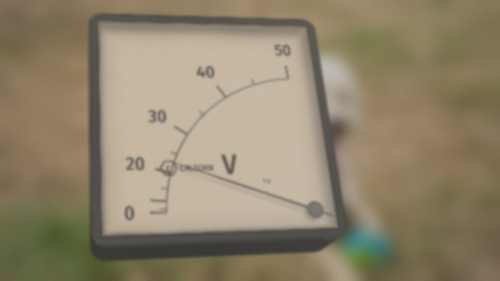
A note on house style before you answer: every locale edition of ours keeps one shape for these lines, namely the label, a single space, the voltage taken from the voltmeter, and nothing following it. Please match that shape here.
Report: 22.5 V
